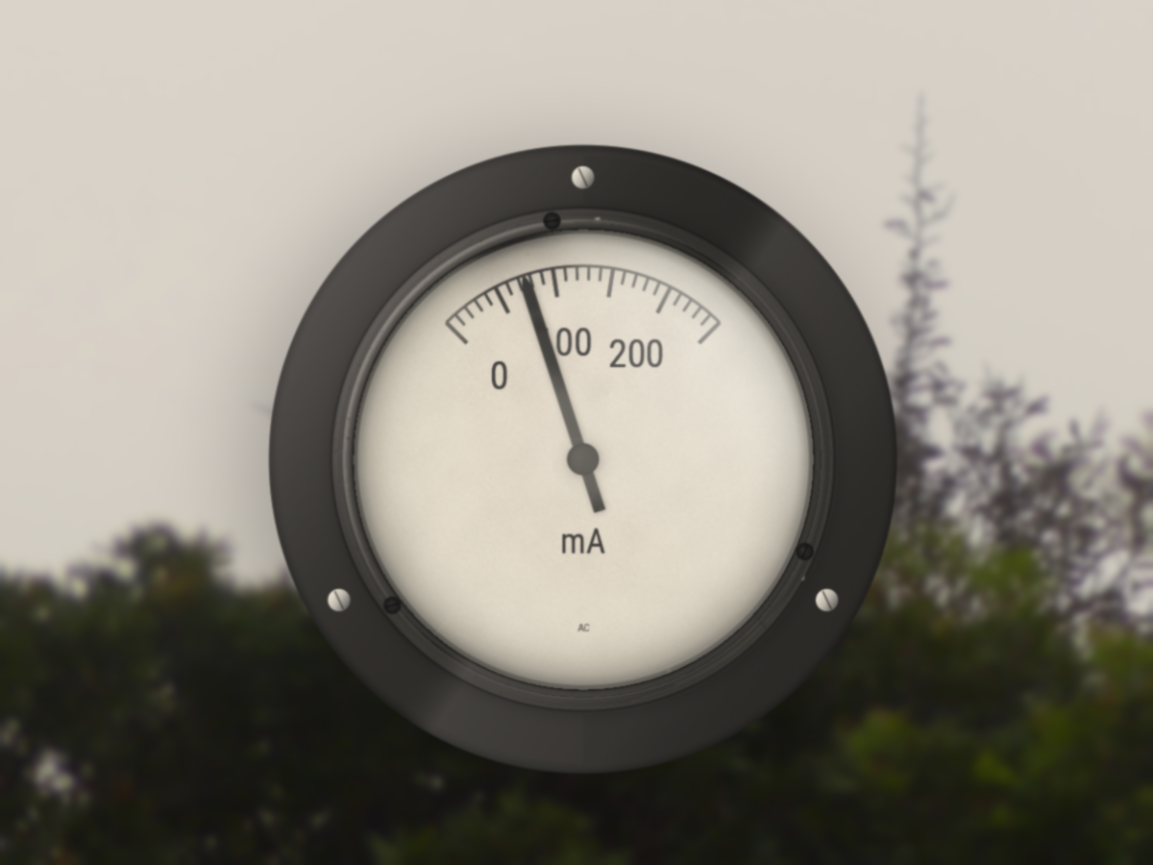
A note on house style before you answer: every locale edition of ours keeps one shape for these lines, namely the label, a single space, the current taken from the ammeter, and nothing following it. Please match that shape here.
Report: 75 mA
